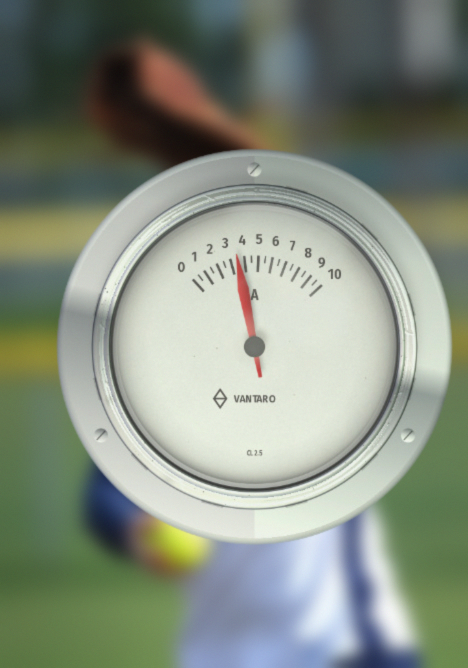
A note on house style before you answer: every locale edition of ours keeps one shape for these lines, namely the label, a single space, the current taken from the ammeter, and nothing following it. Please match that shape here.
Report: 3.5 A
